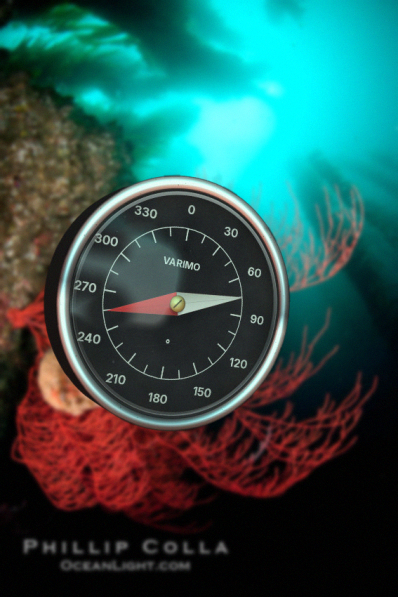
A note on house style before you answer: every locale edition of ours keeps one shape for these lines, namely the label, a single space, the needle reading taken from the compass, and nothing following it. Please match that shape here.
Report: 255 °
